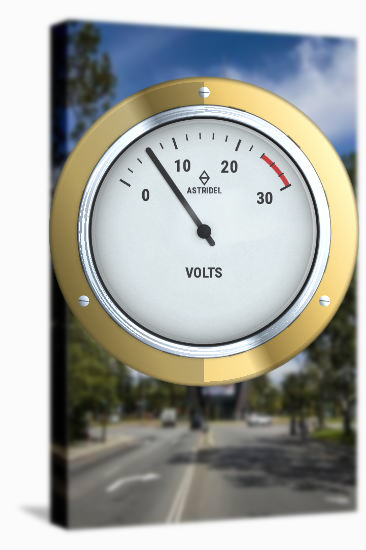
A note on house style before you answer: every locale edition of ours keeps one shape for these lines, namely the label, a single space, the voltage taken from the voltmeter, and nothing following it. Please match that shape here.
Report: 6 V
